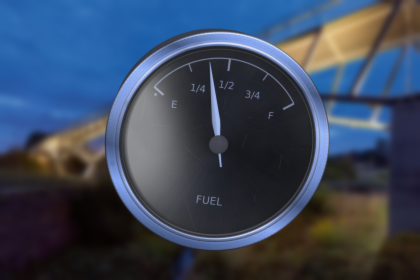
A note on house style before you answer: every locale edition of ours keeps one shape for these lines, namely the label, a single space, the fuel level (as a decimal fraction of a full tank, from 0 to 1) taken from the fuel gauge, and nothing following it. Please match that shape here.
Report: 0.375
